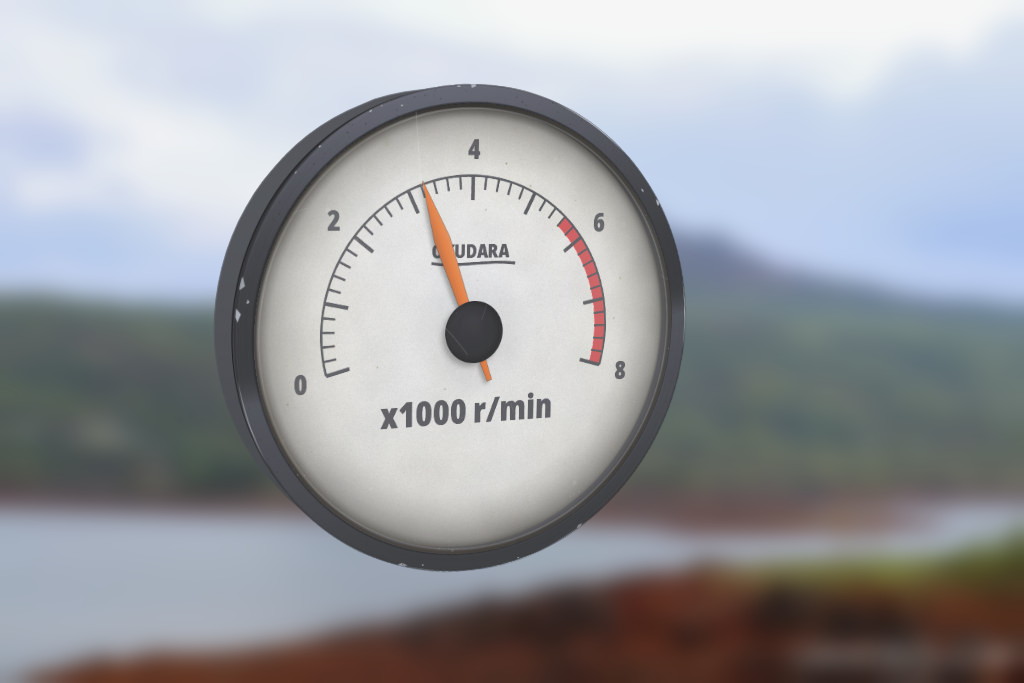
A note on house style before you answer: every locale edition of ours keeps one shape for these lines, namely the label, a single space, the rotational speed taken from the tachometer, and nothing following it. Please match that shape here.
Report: 3200 rpm
